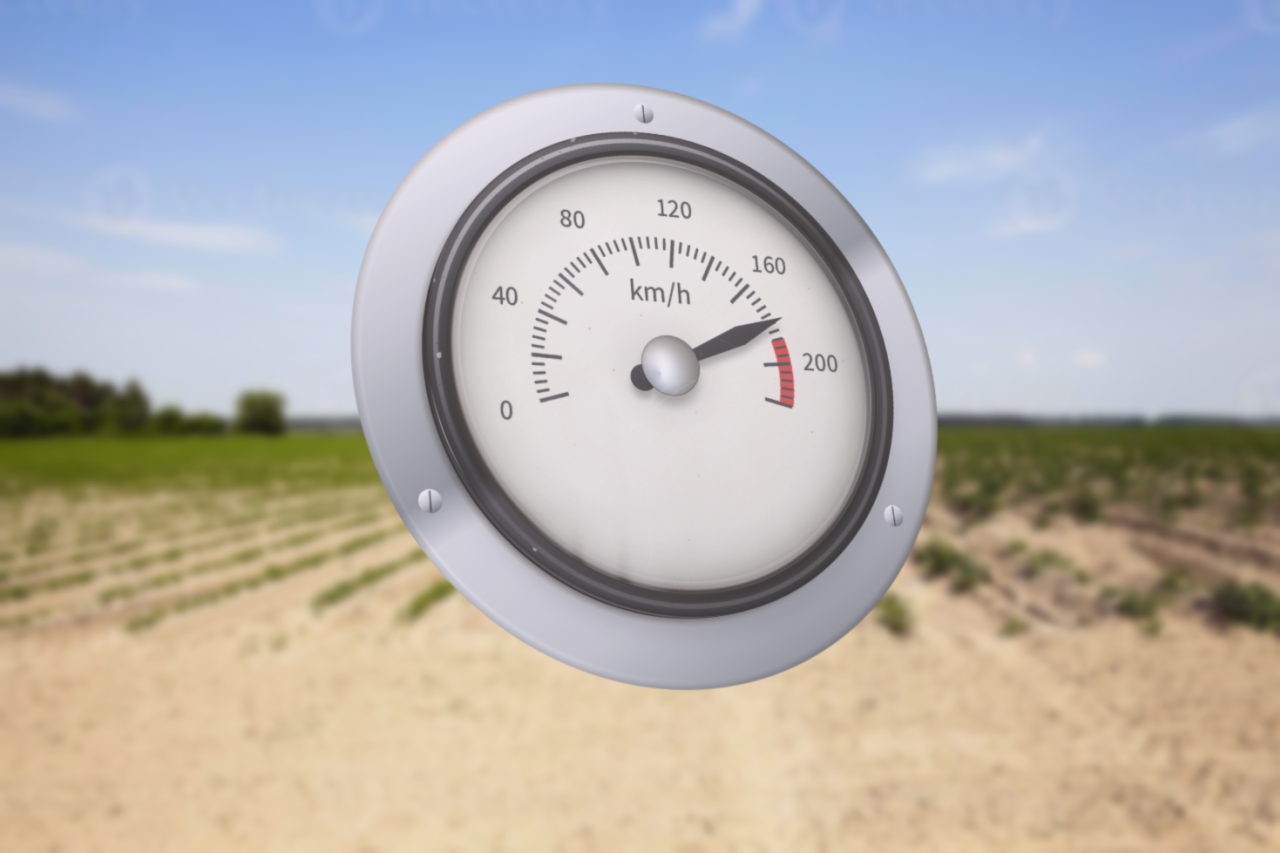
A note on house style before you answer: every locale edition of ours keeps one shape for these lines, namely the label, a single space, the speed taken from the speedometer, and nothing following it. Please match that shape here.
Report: 180 km/h
